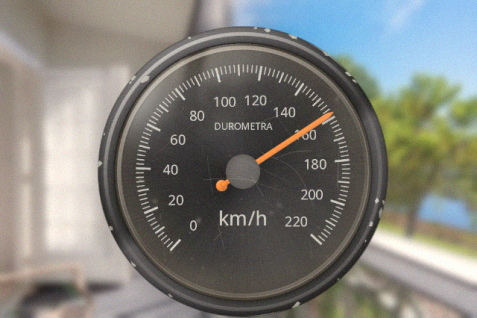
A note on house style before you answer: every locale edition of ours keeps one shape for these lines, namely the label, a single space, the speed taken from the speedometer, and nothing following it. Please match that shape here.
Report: 158 km/h
